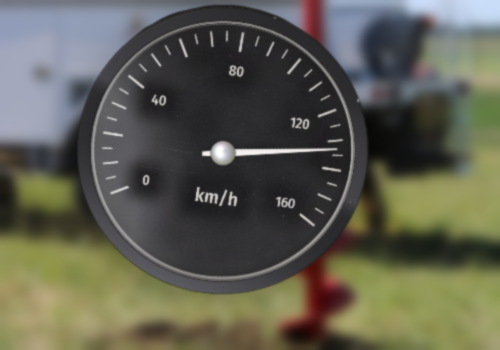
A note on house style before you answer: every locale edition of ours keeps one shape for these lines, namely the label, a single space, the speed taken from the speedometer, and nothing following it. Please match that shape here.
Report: 132.5 km/h
